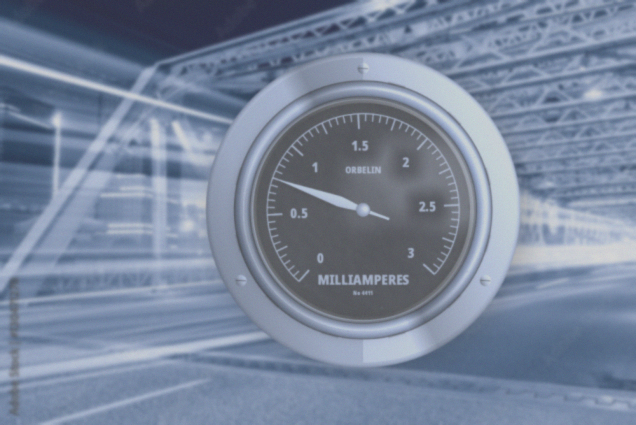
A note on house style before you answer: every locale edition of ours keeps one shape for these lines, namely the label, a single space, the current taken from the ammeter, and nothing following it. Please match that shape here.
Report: 0.75 mA
